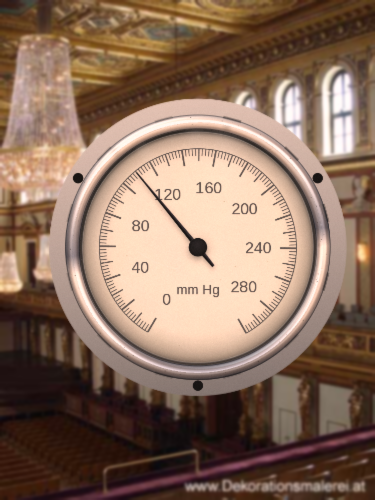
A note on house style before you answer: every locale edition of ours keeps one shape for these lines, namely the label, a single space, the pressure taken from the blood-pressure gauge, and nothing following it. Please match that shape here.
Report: 110 mmHg
